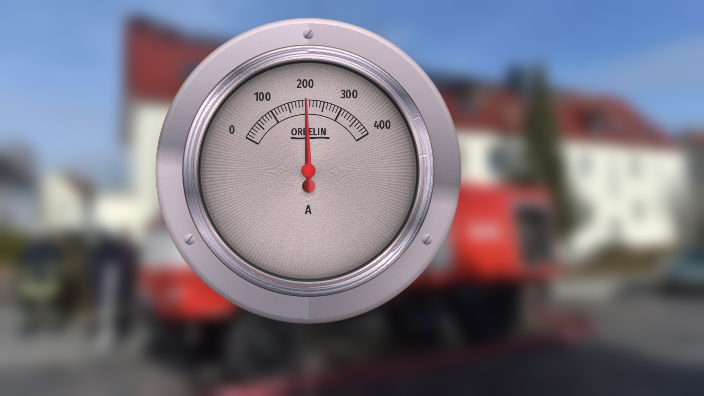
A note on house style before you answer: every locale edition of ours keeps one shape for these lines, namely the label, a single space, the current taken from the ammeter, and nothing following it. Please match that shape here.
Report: 200 A
